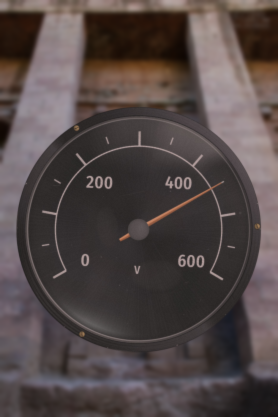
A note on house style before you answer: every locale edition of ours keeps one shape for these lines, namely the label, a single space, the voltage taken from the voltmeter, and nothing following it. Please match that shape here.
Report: 450 V
